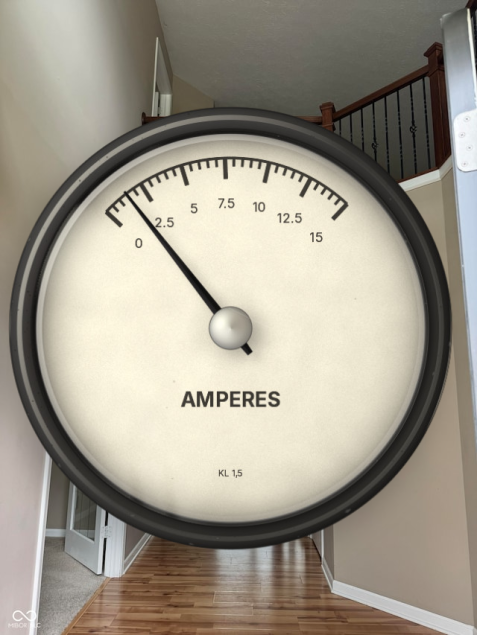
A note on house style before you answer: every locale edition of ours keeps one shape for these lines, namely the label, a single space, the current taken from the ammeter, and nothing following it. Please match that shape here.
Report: 1.5 A
